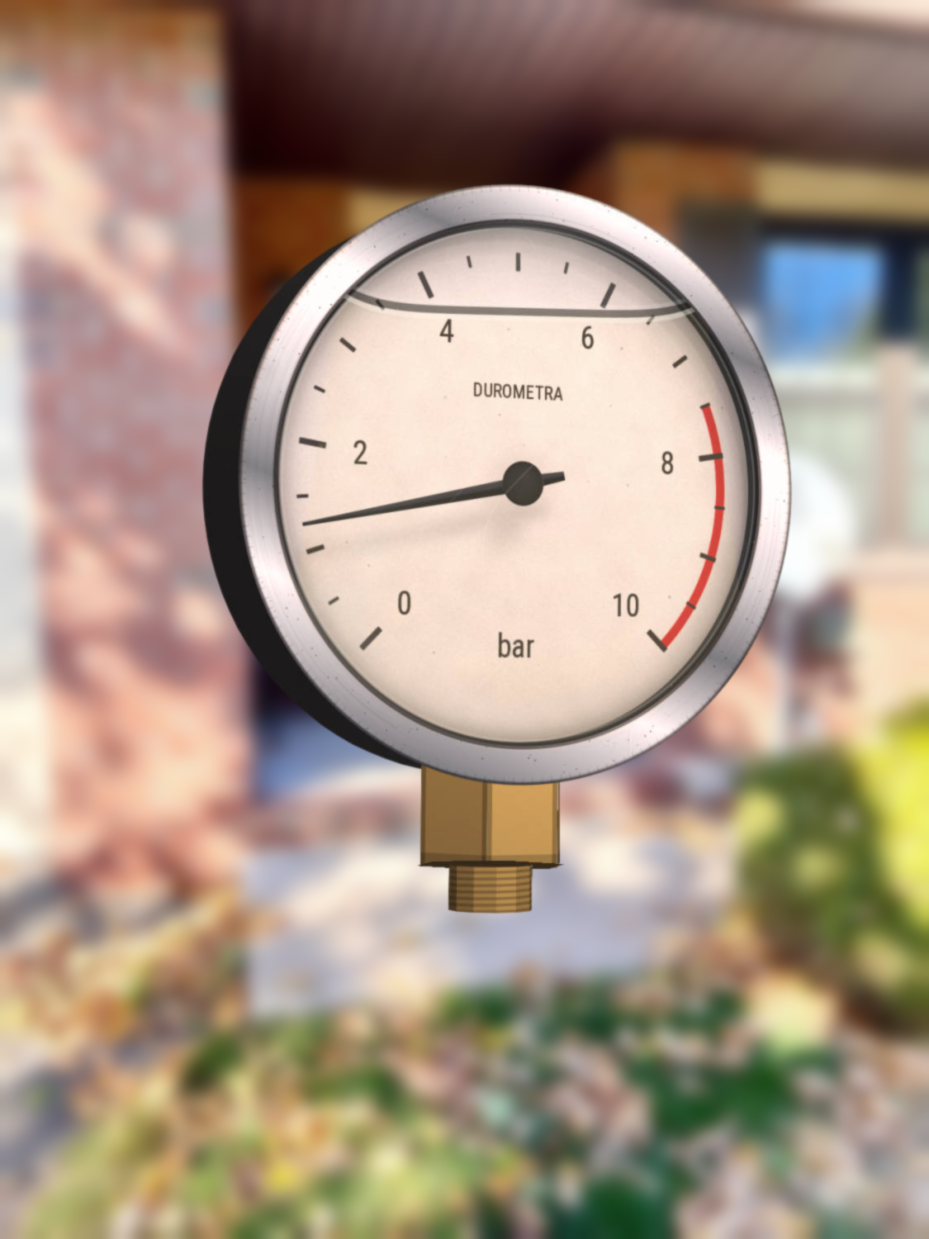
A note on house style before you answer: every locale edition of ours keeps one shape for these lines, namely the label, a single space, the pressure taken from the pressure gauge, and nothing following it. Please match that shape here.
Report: 1.25 bar
